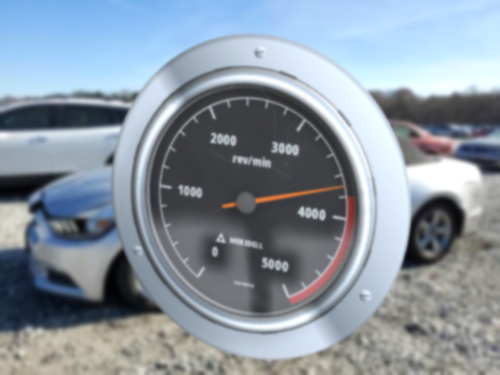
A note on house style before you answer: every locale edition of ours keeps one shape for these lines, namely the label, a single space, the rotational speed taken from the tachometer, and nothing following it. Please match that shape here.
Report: 3700 rpm
